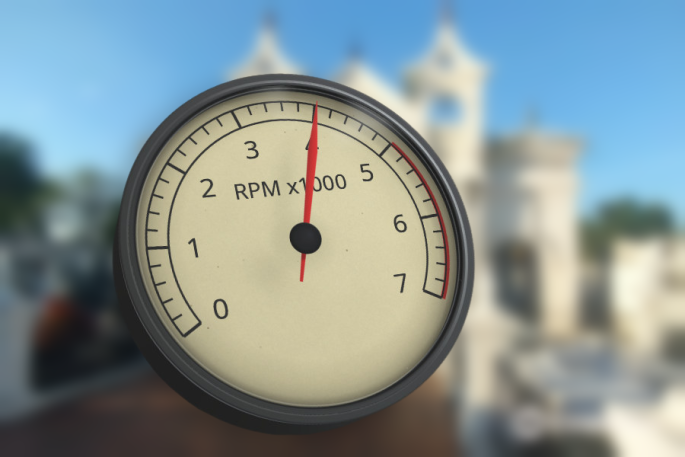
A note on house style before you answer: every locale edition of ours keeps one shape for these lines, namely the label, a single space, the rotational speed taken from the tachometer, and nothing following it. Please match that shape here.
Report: 4000 rpm
